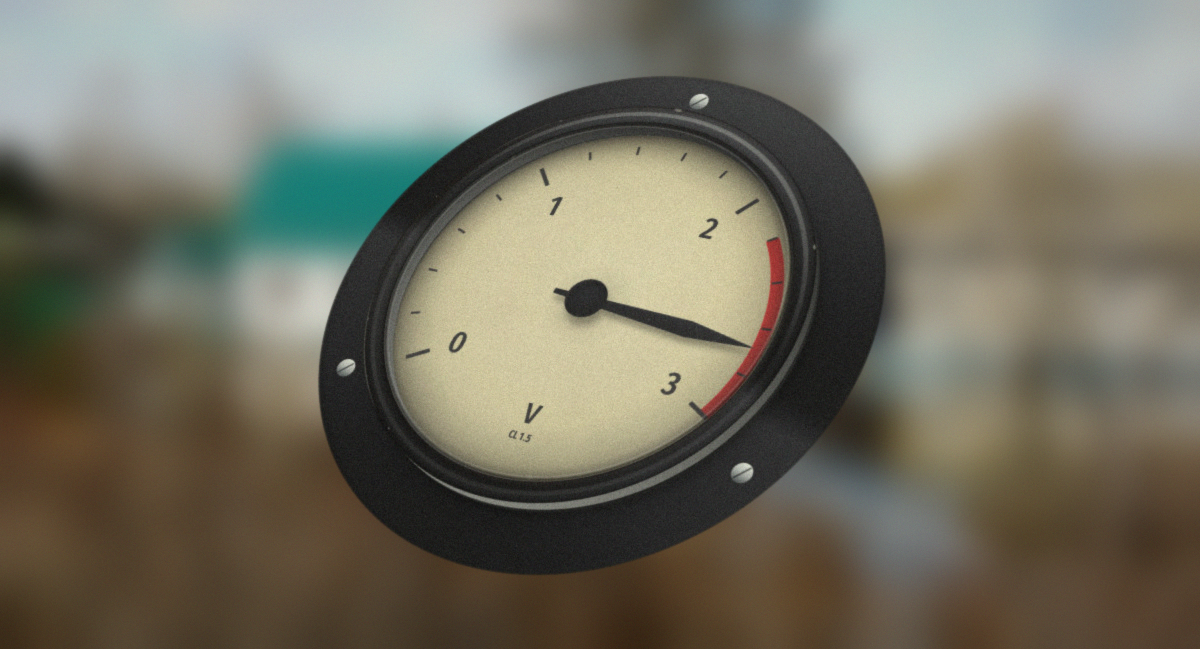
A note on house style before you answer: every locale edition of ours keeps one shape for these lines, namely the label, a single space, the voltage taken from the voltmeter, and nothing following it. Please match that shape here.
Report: 2.7 V
